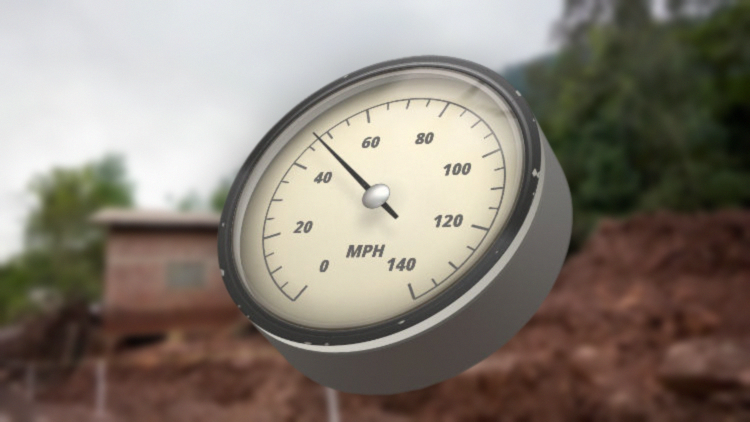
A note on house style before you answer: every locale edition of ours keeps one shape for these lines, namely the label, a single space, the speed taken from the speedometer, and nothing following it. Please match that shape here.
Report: 47.5 mph
